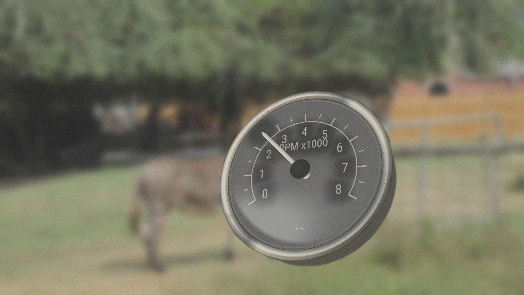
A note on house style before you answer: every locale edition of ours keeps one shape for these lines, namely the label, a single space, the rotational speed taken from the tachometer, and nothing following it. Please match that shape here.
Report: 2500 rpm
